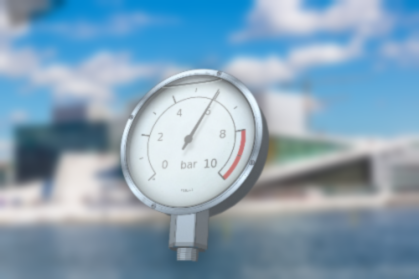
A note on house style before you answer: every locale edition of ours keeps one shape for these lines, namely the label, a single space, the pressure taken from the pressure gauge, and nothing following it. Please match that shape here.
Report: 6 bar
